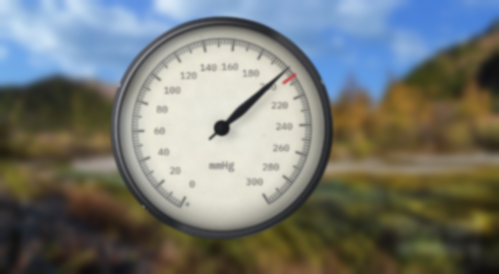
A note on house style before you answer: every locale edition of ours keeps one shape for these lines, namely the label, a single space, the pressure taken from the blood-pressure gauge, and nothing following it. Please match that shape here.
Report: 200 mmHg
